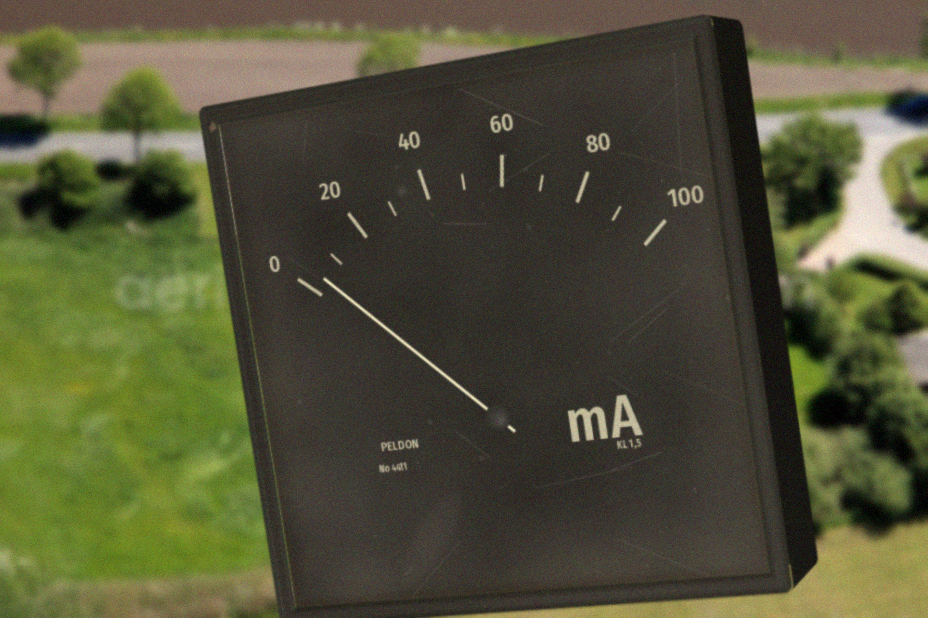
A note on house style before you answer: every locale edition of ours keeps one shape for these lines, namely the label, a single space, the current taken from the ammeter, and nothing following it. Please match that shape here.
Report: 5 mA
